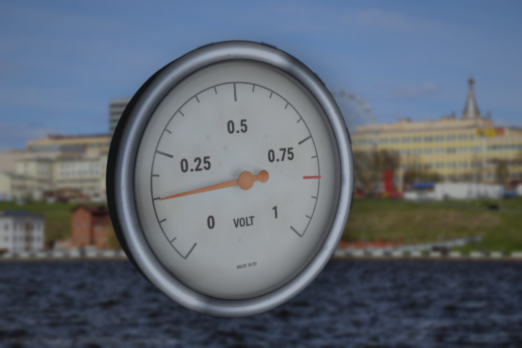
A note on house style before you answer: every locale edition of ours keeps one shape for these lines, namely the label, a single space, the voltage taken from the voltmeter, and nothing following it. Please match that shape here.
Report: 0.15 V
